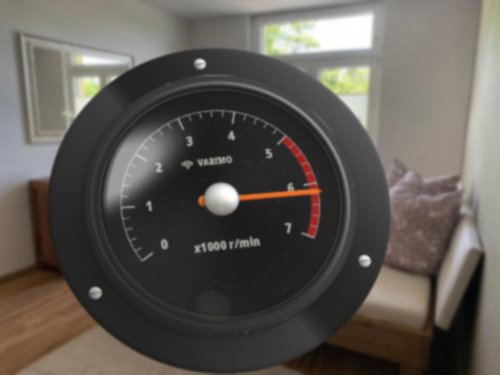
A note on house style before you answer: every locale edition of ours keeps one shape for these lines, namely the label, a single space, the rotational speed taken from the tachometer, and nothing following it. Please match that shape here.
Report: 6200 rpm
